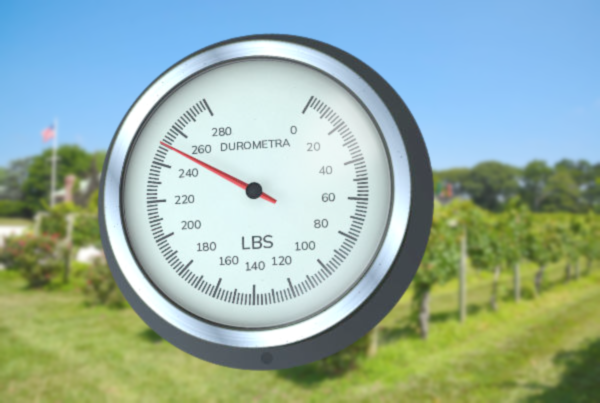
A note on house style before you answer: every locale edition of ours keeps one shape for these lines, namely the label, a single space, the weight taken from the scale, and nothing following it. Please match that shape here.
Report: 250 lb
